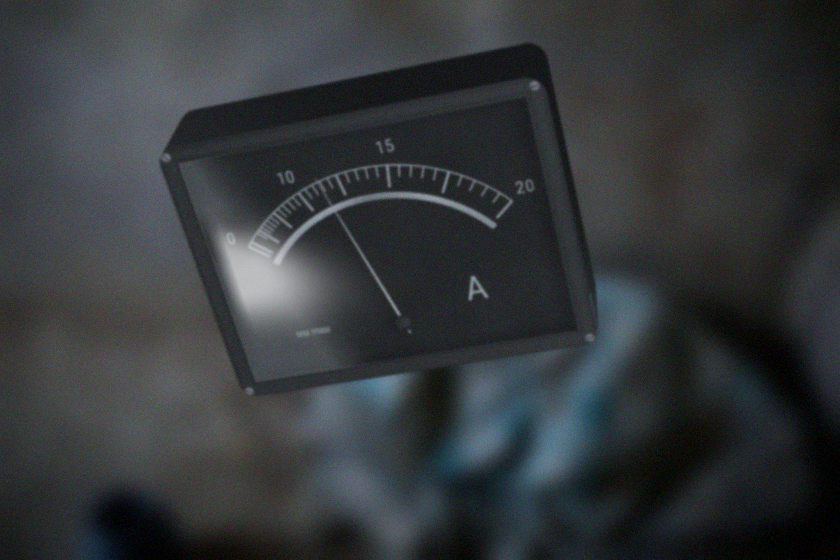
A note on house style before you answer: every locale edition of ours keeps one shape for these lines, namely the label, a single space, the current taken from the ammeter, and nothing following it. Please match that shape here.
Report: 11.5 A
